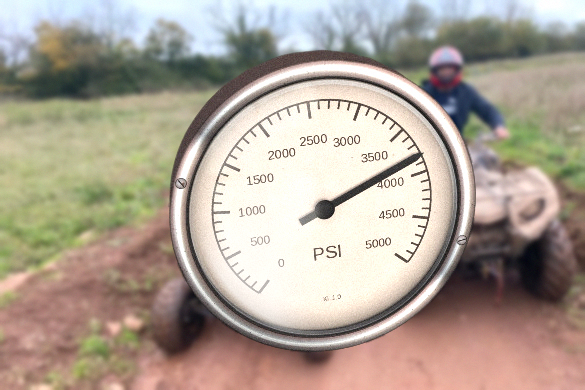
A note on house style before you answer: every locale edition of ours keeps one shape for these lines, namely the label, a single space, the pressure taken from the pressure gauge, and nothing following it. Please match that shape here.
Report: 3800 psi
